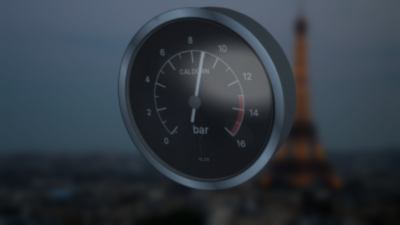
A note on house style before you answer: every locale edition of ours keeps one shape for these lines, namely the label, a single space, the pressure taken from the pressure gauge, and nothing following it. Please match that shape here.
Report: 9 bar
